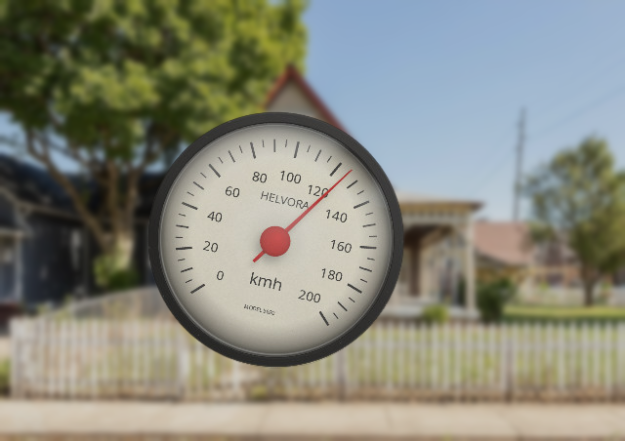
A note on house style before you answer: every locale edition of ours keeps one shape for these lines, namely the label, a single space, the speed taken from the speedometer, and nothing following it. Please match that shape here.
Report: 125 km/h
